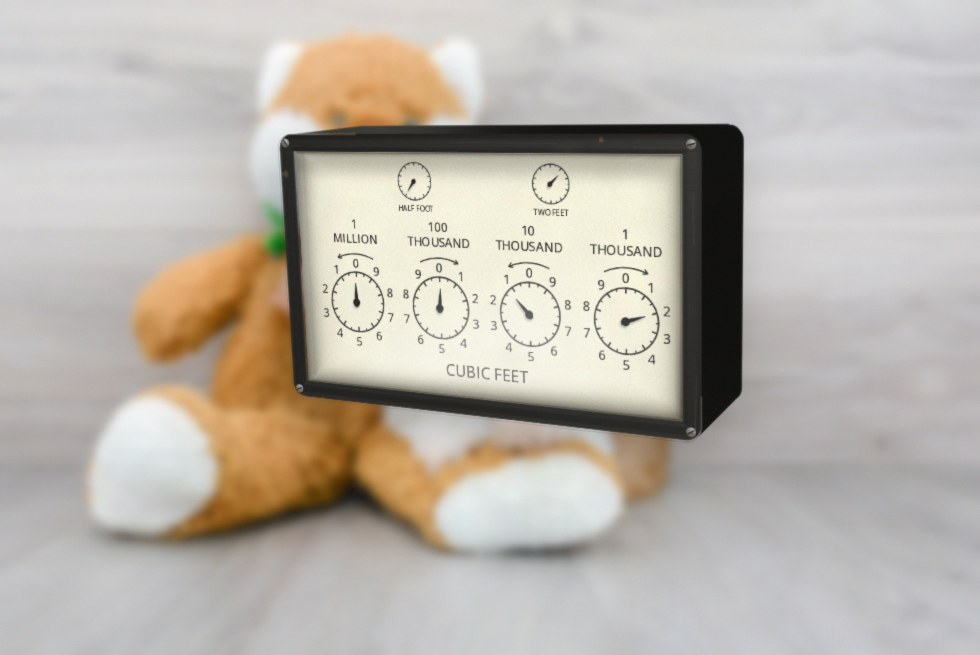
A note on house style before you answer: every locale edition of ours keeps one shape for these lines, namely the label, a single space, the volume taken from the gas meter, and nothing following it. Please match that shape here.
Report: 1200 ft³
